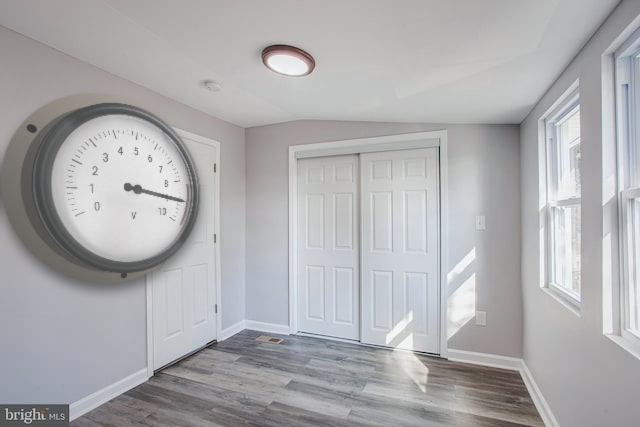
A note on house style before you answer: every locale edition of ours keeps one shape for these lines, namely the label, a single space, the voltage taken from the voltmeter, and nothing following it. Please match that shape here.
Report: 9 V
